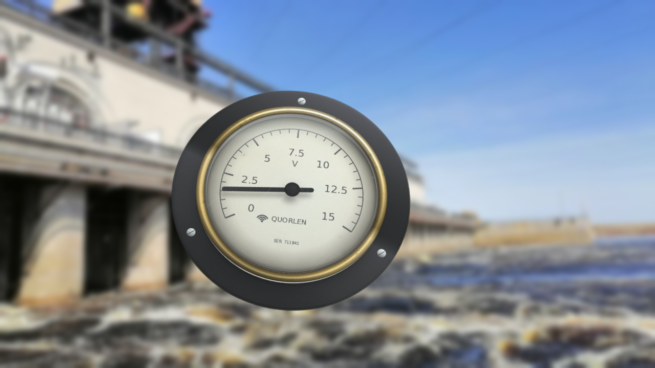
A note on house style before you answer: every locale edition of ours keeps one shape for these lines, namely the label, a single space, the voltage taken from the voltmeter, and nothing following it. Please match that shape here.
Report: 1.5 V
